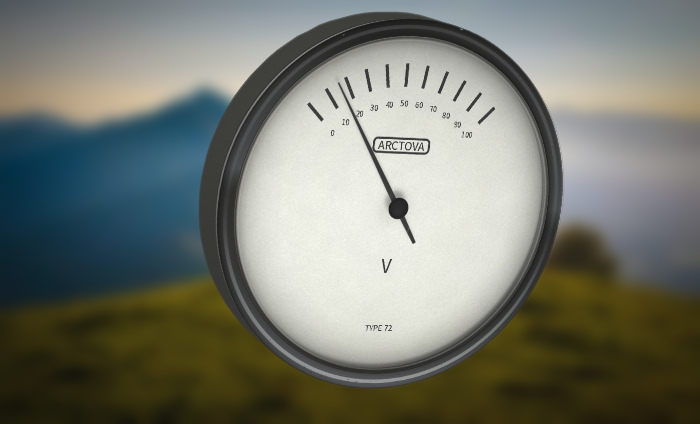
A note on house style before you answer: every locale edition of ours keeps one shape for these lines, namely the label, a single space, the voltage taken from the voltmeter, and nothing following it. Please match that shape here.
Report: 15 V
